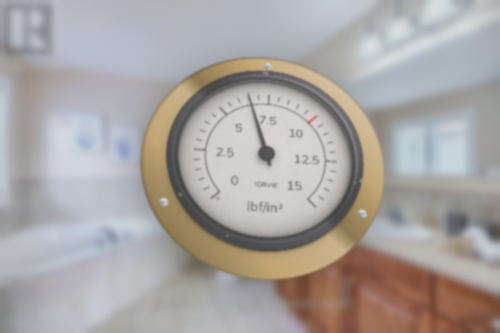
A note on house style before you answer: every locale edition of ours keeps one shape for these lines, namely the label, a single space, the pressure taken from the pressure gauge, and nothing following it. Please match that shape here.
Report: 6.5 psi
